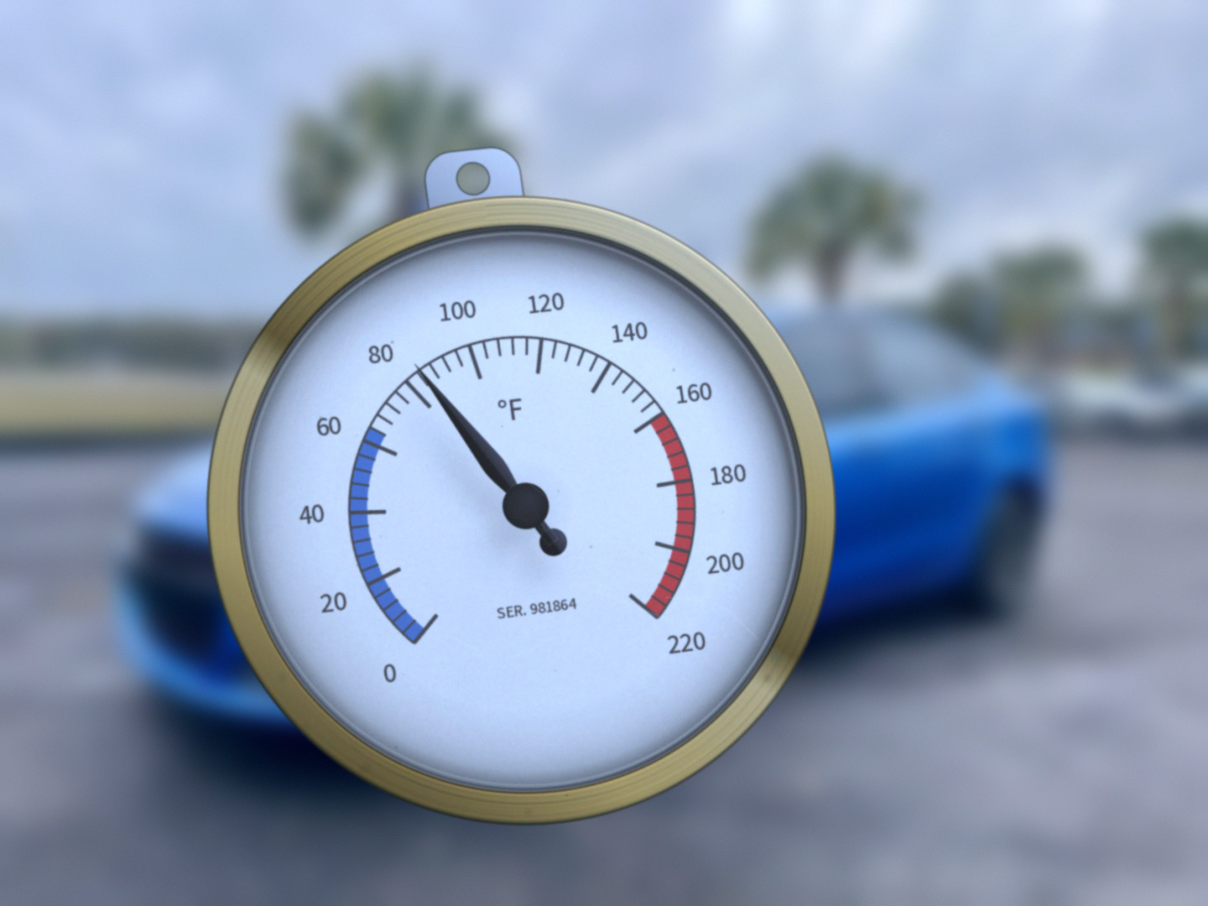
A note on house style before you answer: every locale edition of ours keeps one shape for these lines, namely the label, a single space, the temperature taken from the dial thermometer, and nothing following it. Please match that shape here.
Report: 84 °F
